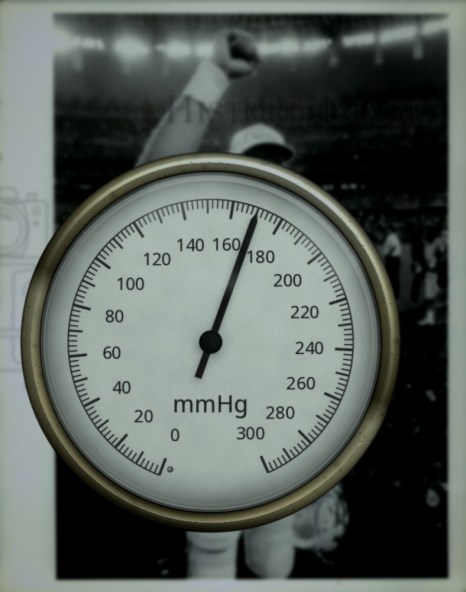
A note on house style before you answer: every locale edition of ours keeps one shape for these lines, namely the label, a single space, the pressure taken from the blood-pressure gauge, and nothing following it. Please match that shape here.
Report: 170 mmHg
